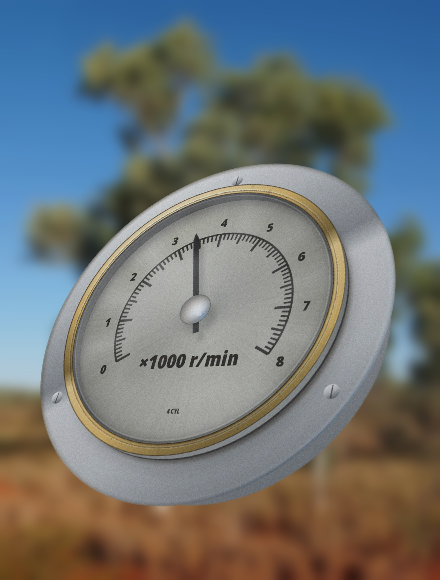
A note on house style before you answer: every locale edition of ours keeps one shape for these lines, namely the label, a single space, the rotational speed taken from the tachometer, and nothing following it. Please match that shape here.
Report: 3500 rpm
